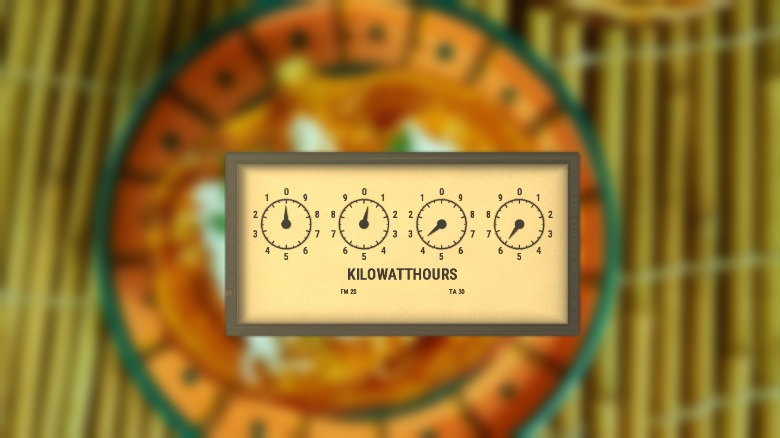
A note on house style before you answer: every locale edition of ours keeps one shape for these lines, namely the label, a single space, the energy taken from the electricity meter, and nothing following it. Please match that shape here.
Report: 36 kWh
